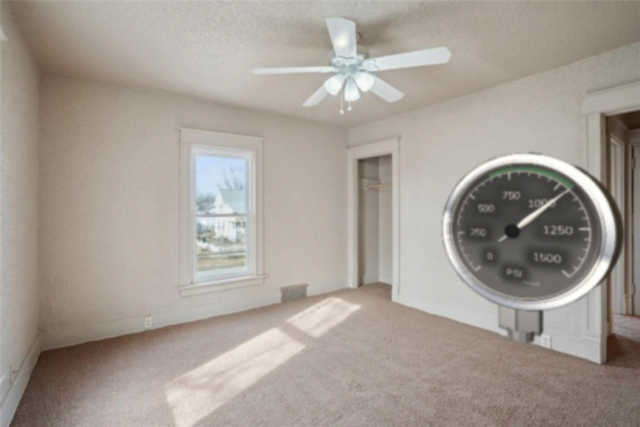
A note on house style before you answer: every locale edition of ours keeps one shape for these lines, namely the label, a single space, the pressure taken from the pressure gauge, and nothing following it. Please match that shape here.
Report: 1050 psi
